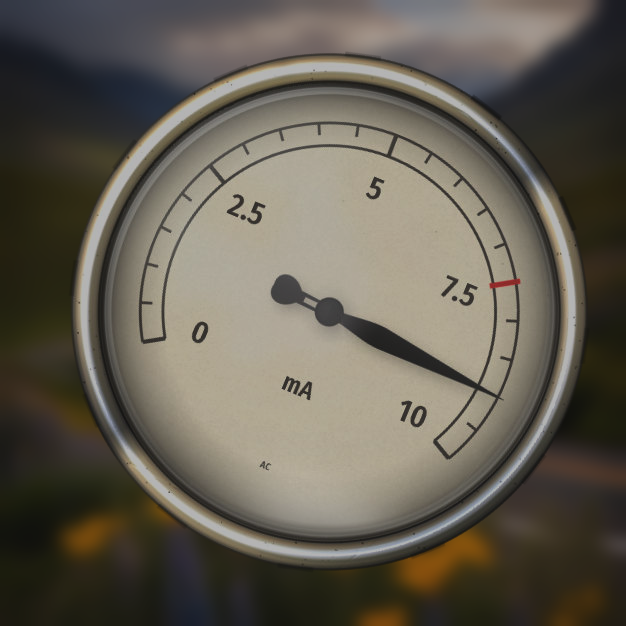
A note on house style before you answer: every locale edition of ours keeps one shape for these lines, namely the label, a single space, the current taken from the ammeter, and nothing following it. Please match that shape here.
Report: 9 mA
